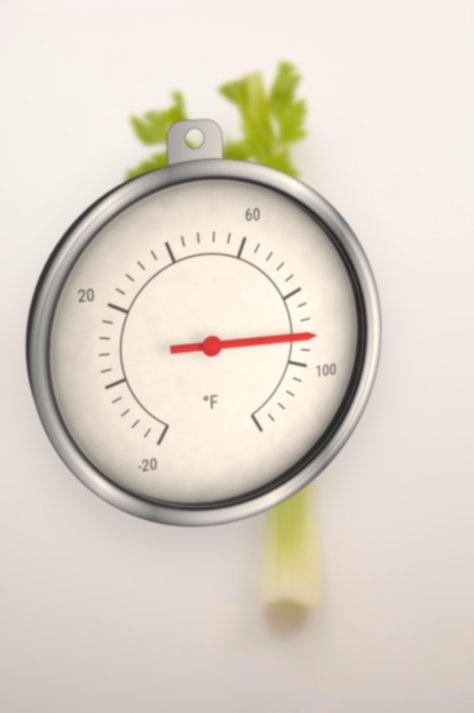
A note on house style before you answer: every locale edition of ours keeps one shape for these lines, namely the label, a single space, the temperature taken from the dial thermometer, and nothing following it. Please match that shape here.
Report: 92 °F
